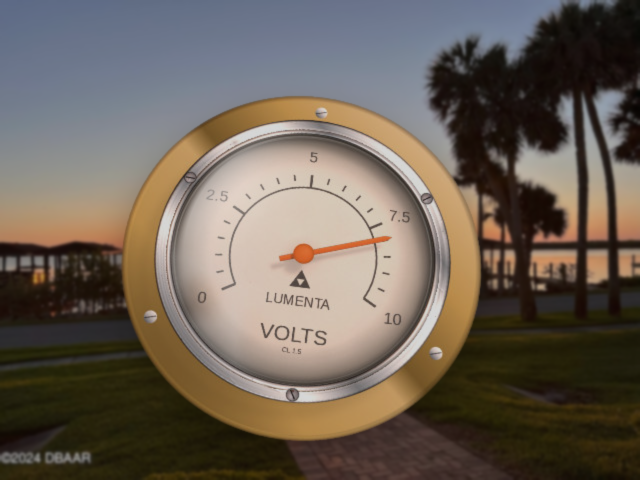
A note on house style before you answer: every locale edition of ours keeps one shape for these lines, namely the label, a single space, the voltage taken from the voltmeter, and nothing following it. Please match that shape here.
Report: 8 V
